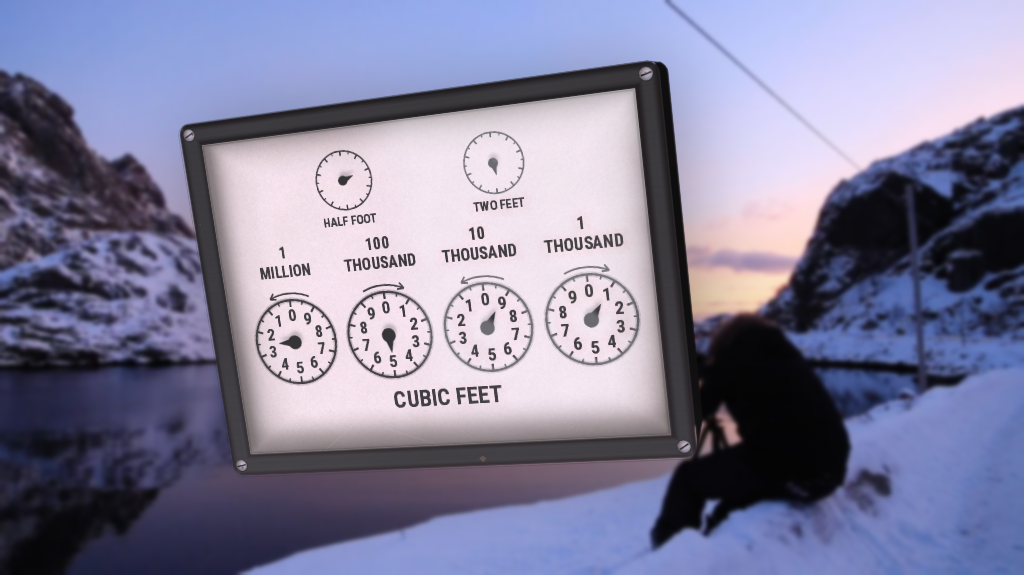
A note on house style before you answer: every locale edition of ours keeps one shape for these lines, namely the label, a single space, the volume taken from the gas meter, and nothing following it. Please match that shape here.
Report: 249100 ft³
